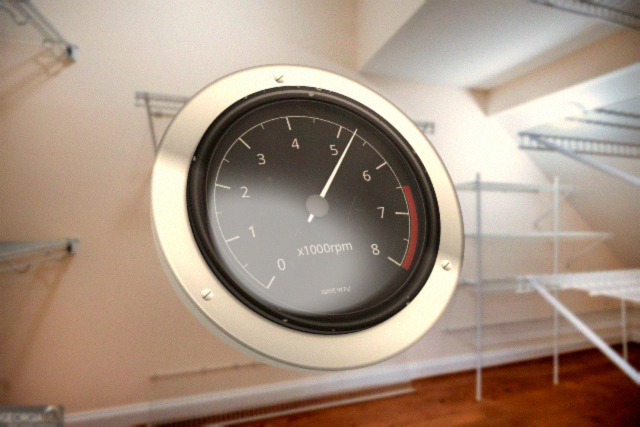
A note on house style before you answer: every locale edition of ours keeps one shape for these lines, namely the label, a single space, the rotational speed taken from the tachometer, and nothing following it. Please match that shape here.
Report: 5250 rpm
